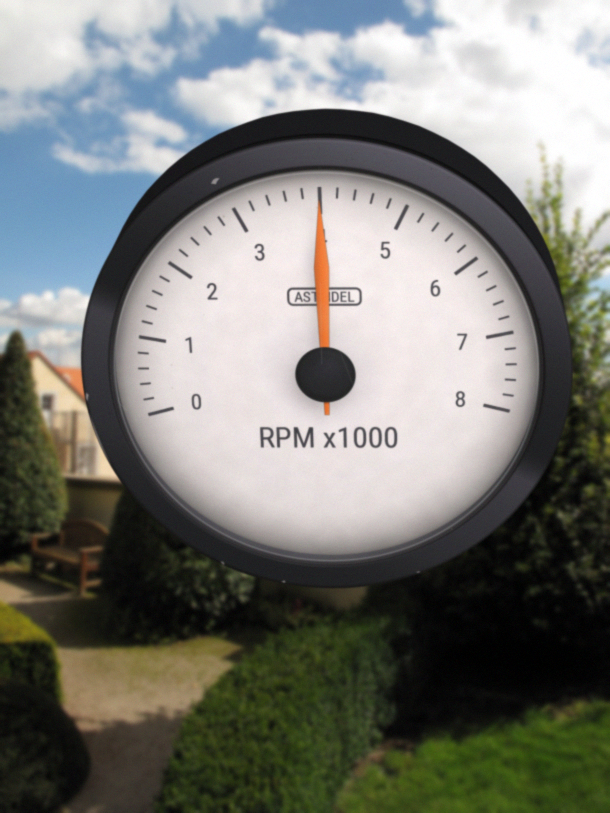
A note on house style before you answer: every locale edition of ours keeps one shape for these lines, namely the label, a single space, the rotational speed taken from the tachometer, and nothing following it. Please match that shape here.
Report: 4000 rpm
